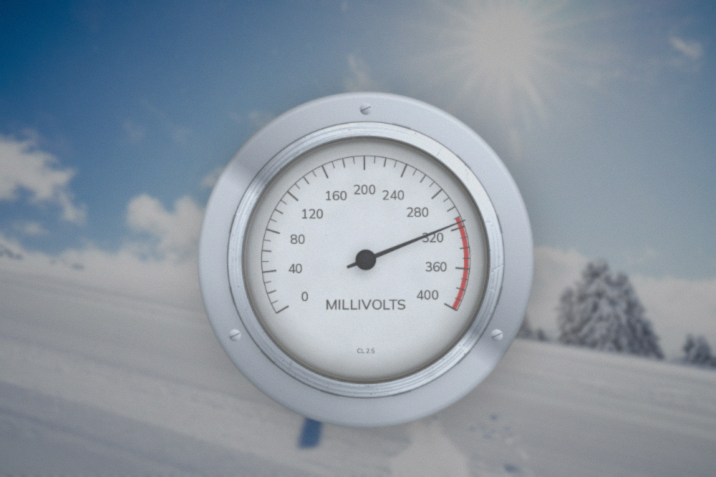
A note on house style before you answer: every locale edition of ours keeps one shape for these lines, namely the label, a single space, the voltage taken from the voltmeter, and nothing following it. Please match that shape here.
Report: 315 mV
